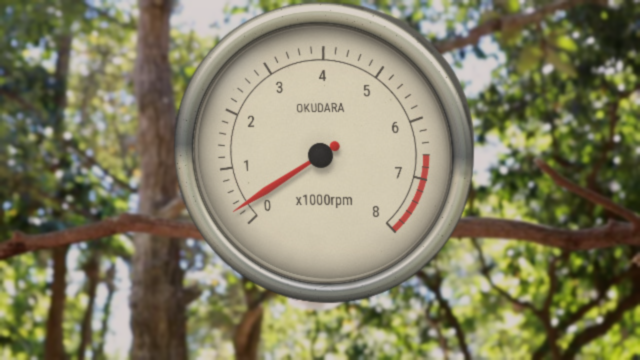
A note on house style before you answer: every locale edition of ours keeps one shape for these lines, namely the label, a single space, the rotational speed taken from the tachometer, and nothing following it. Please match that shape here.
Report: 300 rpm
